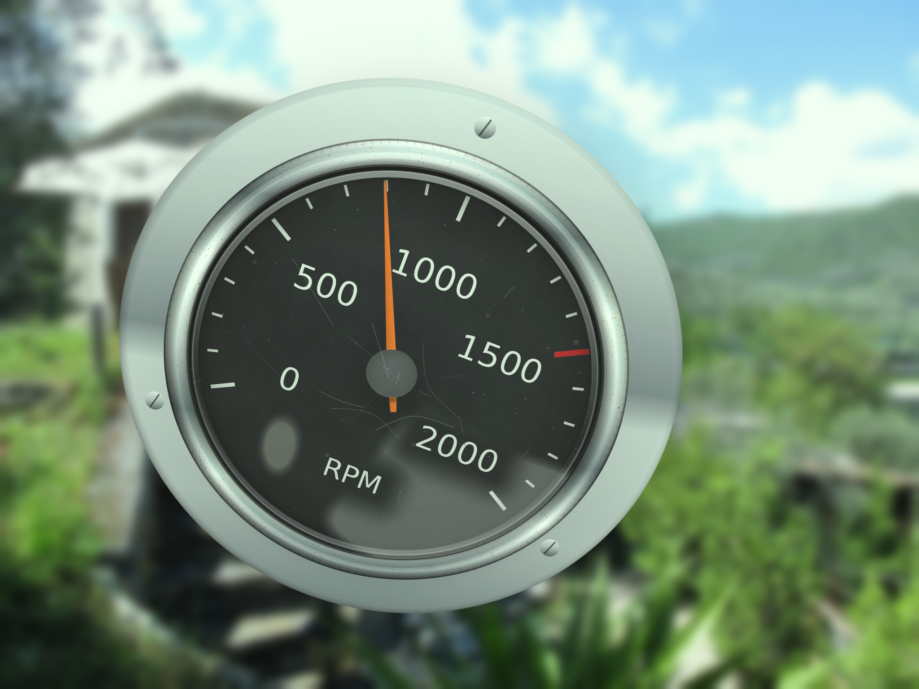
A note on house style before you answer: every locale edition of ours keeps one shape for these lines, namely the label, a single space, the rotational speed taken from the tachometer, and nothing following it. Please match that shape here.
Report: 800 rpm
